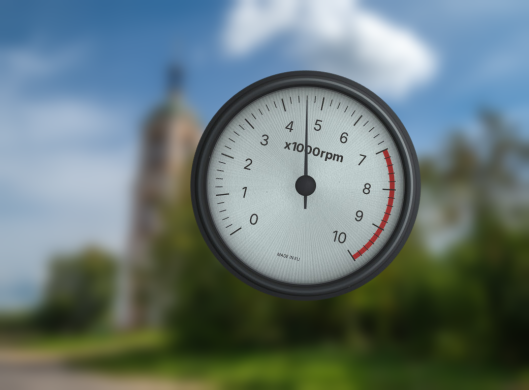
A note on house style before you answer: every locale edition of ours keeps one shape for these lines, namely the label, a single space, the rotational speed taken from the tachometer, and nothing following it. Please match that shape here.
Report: 4600 rpm
